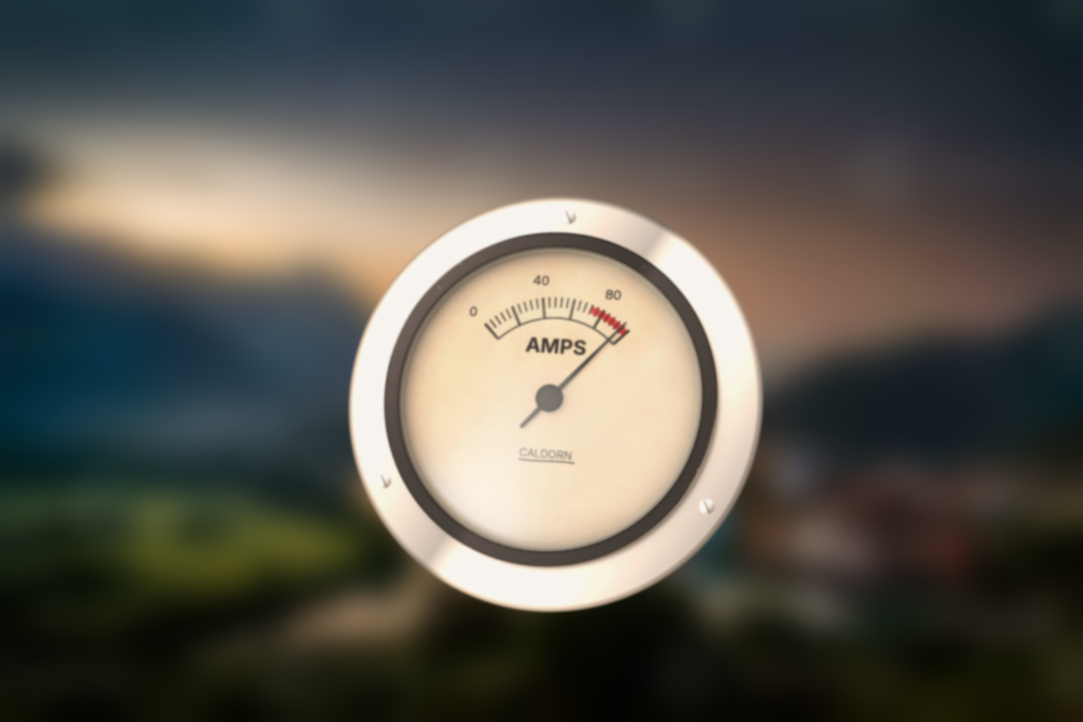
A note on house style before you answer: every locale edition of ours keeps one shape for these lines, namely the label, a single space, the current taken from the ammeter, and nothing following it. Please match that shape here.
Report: 96 A
